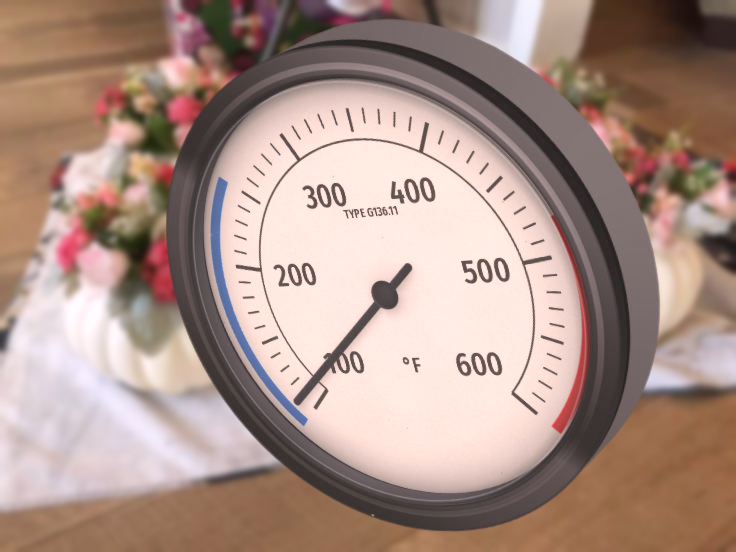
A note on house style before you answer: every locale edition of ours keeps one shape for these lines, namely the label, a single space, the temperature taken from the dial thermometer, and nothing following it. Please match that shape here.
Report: 110 °F
